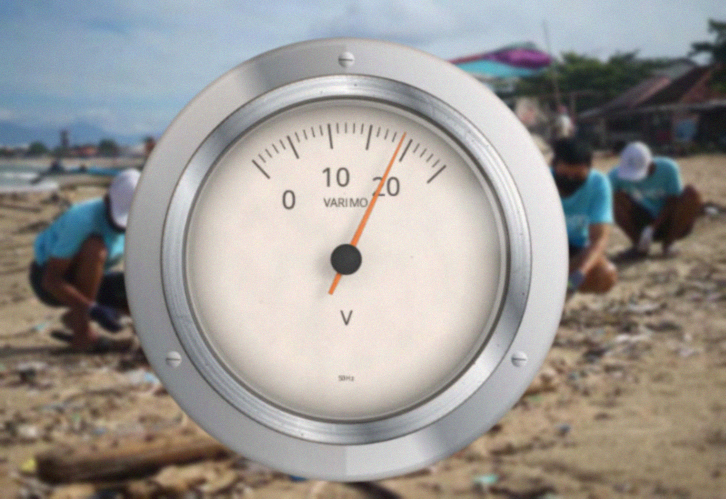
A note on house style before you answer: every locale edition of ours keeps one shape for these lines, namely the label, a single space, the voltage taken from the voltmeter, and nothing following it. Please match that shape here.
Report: 19 V
